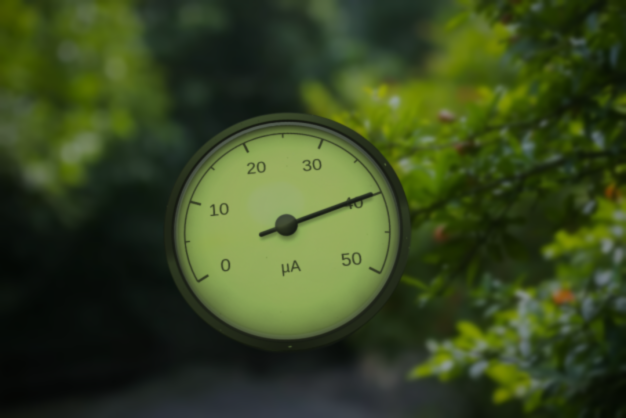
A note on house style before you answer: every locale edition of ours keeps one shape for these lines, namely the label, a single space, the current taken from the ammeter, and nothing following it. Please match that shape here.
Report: 40 µA
